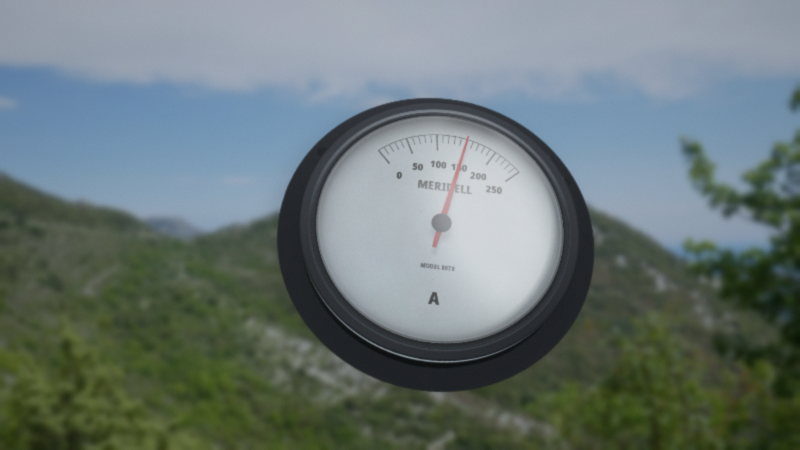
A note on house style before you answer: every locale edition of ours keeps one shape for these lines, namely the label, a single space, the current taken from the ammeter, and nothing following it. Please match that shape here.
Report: 150 A
